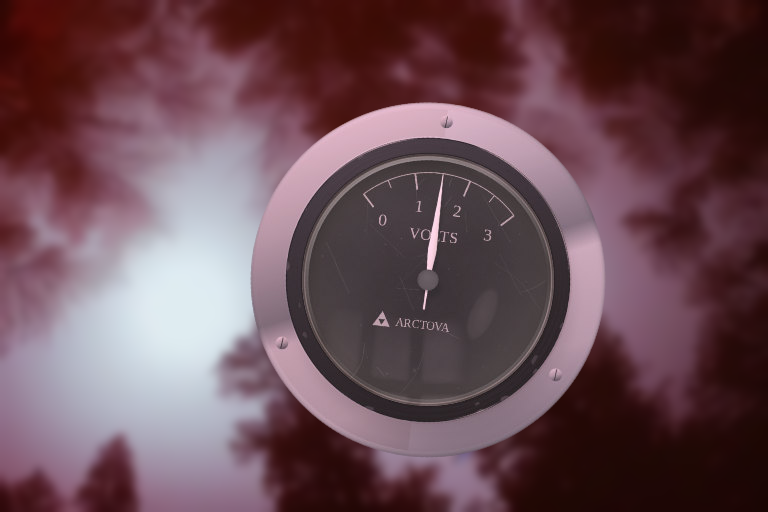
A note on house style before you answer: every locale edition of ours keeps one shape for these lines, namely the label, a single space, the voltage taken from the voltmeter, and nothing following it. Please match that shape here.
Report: 1.5 V
